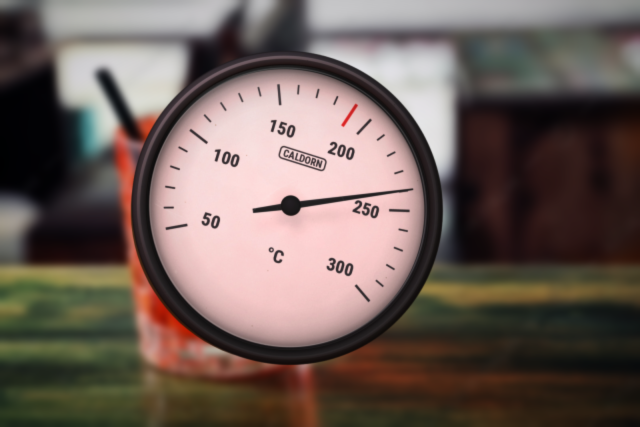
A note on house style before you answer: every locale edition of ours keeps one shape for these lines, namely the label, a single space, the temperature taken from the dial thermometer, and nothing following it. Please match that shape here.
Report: 240 °C
